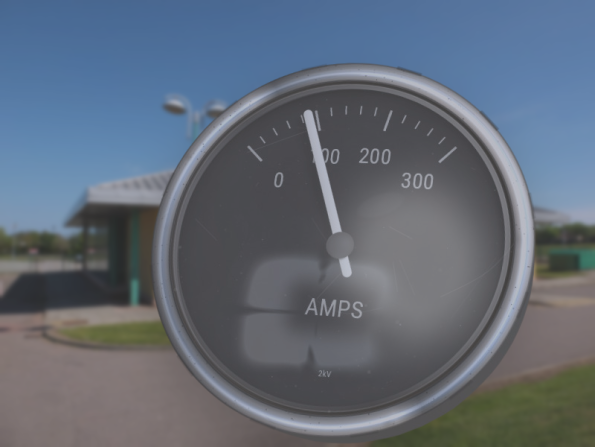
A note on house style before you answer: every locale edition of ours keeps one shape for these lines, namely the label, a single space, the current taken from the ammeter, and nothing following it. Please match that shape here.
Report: 90 A
